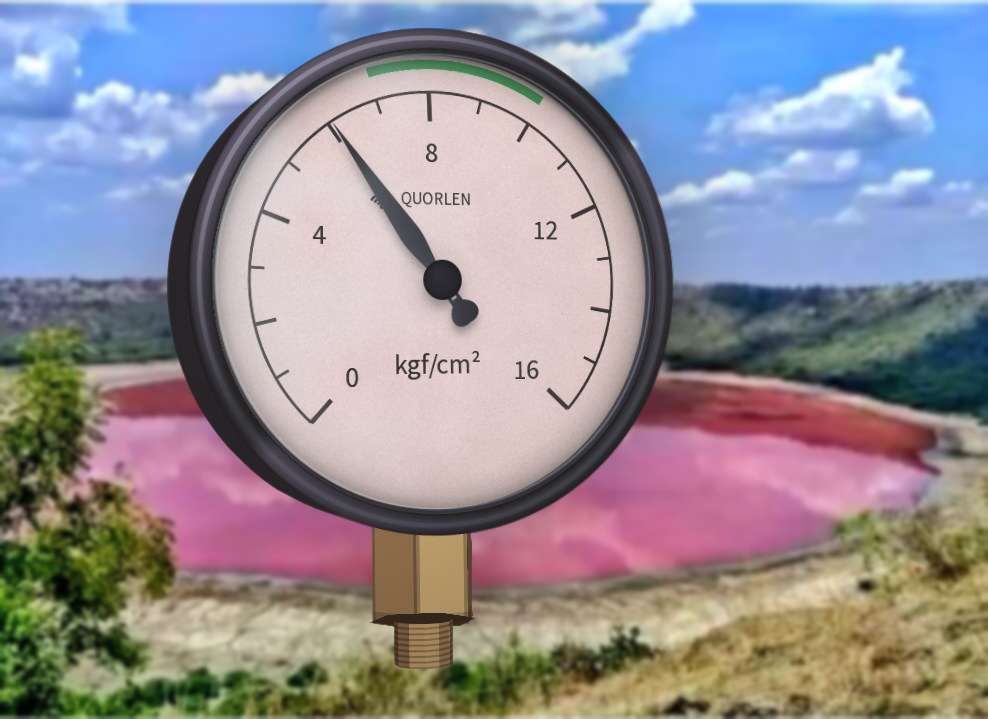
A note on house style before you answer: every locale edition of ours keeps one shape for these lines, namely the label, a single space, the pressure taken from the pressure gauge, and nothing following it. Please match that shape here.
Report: 6 kg/cm²
